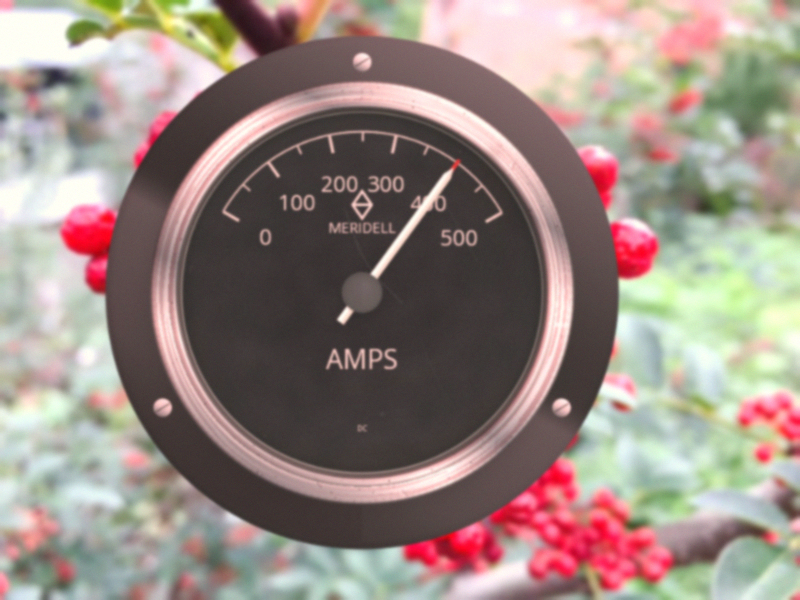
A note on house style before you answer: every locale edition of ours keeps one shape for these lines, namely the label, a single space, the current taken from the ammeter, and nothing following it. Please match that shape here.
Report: 400 A
